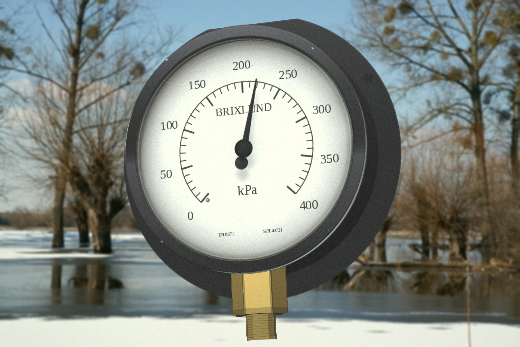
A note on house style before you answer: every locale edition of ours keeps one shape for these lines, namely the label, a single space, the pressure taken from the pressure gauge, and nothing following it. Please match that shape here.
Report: 220 kPa
